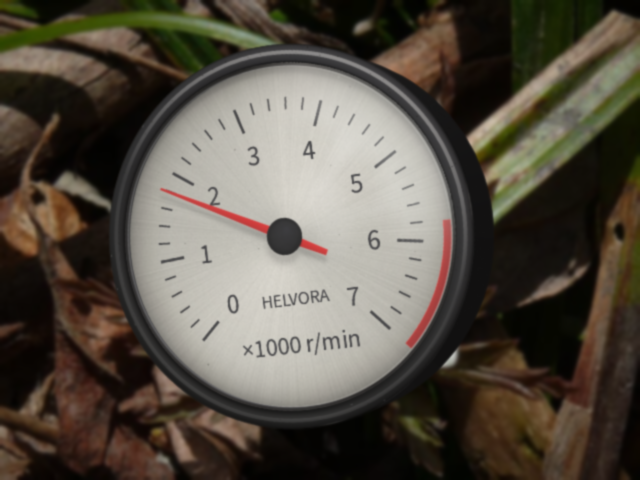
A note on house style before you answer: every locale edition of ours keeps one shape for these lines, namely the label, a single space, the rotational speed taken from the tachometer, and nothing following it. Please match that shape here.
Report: 1800 rpm
